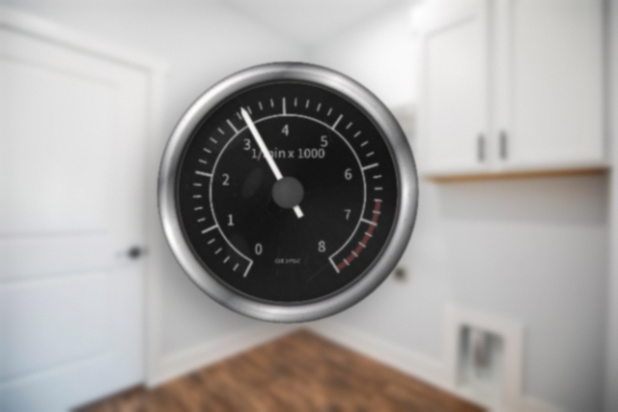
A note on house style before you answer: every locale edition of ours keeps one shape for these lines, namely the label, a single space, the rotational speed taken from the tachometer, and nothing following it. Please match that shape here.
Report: 3300 rpm
